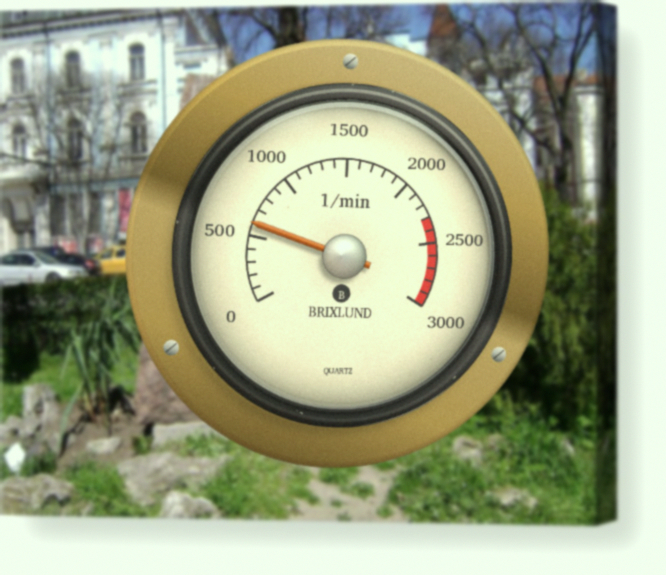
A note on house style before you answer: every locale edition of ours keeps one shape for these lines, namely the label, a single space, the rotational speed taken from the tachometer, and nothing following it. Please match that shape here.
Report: 600 rpm
